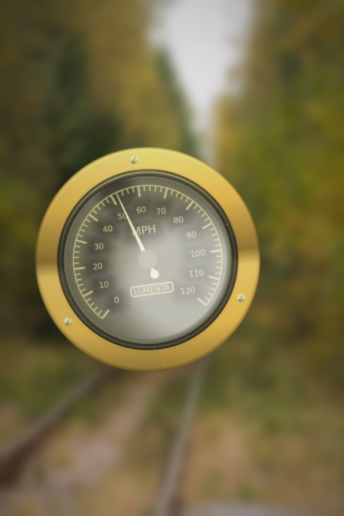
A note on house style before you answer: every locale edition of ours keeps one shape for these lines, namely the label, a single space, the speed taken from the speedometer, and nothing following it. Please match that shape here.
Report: 52 mph
